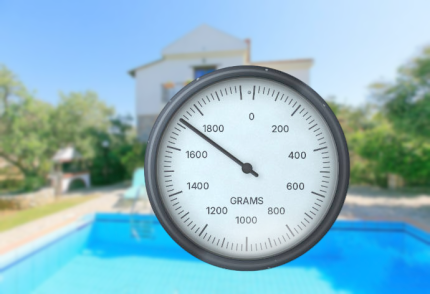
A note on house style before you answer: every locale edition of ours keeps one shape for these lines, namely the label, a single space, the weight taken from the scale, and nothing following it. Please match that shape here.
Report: 1720 g
